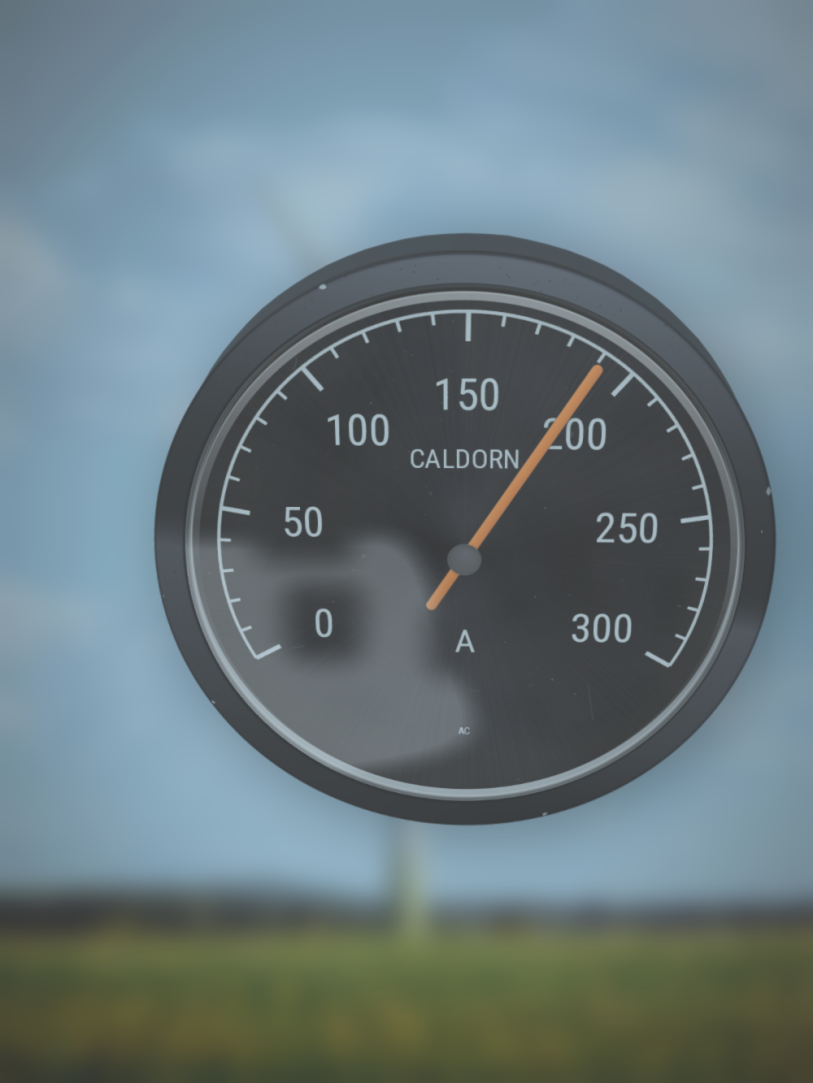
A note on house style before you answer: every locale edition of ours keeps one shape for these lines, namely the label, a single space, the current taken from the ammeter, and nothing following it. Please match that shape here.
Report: 190 A
